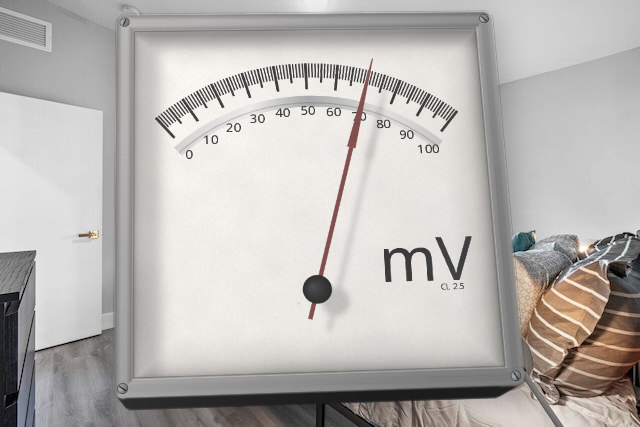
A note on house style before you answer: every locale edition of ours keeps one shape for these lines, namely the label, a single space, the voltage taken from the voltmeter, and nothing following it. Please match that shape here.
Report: 70 mV
